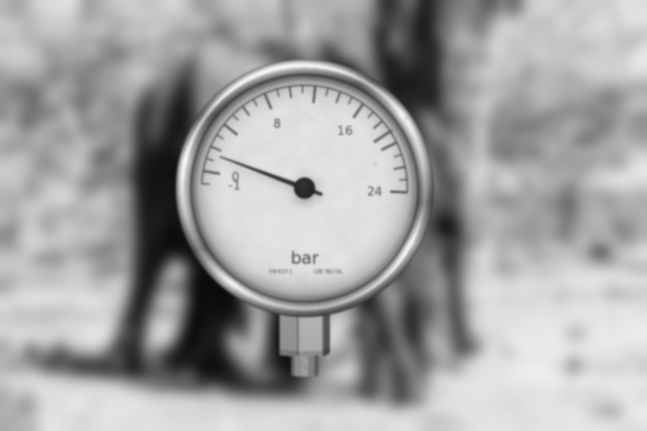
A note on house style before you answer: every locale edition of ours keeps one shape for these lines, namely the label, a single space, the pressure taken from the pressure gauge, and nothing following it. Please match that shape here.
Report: 1.5 bar
